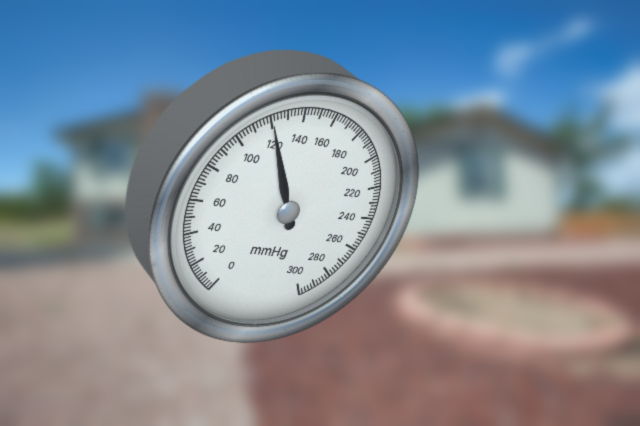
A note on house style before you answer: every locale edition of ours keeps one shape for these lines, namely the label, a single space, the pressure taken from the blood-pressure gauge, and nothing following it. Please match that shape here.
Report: 120 mmHg
